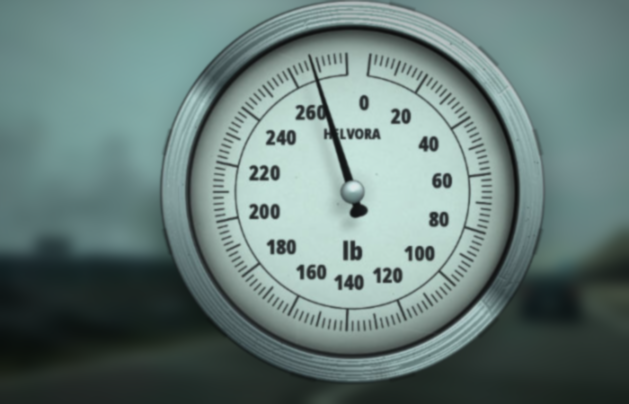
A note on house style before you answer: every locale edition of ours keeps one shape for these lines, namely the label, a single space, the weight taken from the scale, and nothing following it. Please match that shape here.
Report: 268 lb
